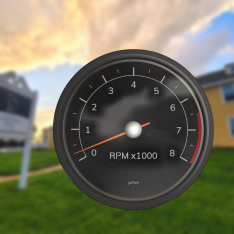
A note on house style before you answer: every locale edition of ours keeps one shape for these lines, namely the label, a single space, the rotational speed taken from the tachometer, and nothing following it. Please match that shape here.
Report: 250 rpm
